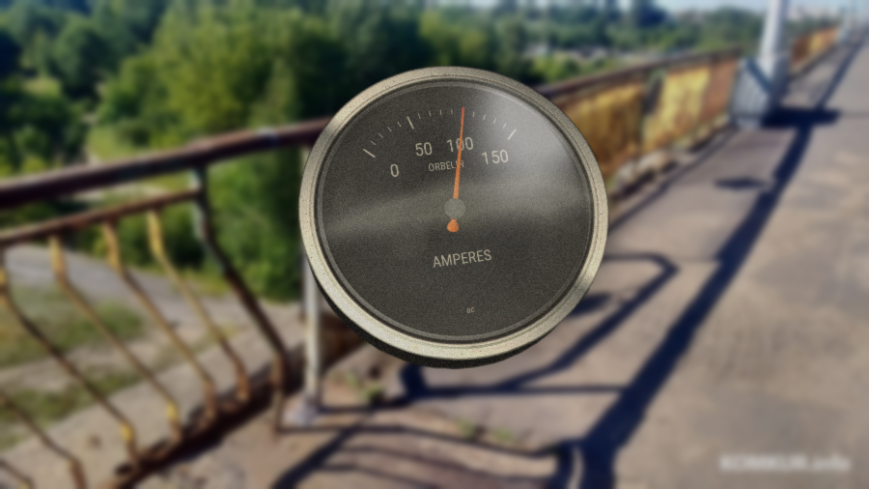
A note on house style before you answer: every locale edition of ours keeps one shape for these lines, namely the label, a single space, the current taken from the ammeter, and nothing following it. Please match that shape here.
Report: 100 A
